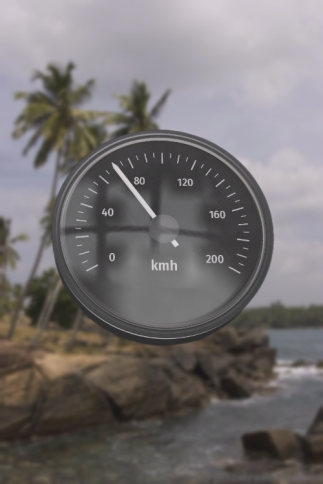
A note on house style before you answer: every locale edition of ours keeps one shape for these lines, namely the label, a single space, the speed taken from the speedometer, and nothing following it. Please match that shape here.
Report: 70 km/h
